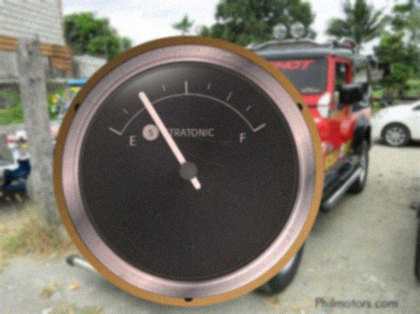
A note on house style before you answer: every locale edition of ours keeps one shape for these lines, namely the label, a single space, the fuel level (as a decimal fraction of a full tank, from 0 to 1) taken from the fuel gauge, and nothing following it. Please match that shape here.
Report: 0.25
